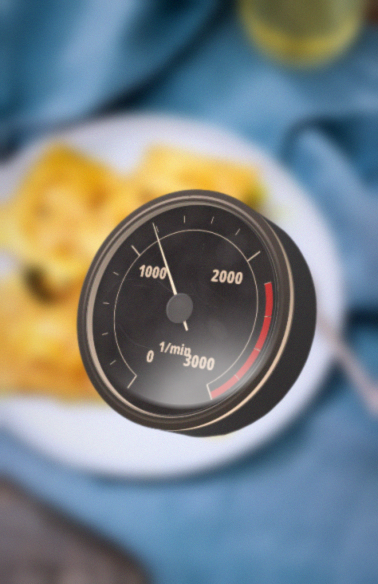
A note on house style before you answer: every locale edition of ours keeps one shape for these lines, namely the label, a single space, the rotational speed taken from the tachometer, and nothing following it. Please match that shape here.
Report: 1200 rpm
